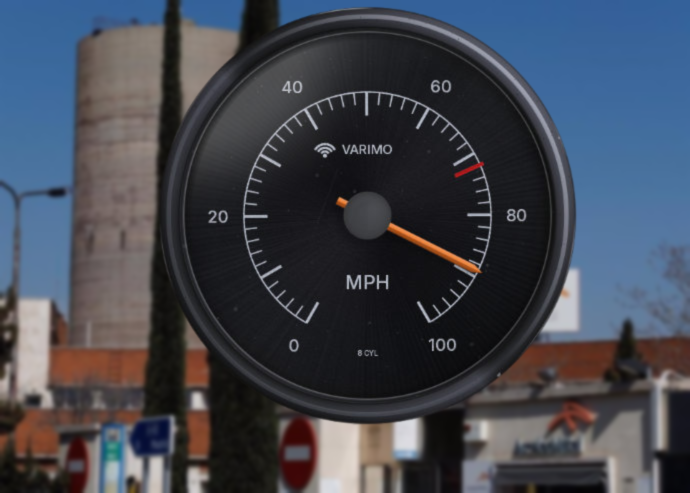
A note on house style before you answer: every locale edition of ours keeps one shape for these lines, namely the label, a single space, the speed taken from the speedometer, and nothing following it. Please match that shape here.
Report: 89 mph
